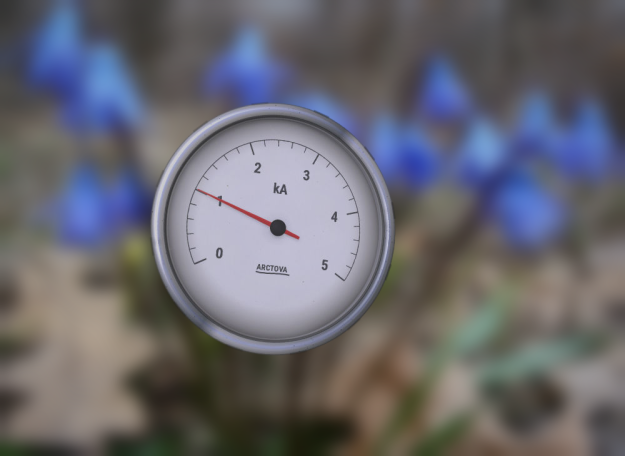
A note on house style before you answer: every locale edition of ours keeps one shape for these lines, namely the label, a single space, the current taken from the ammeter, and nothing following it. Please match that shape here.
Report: 1 kA
